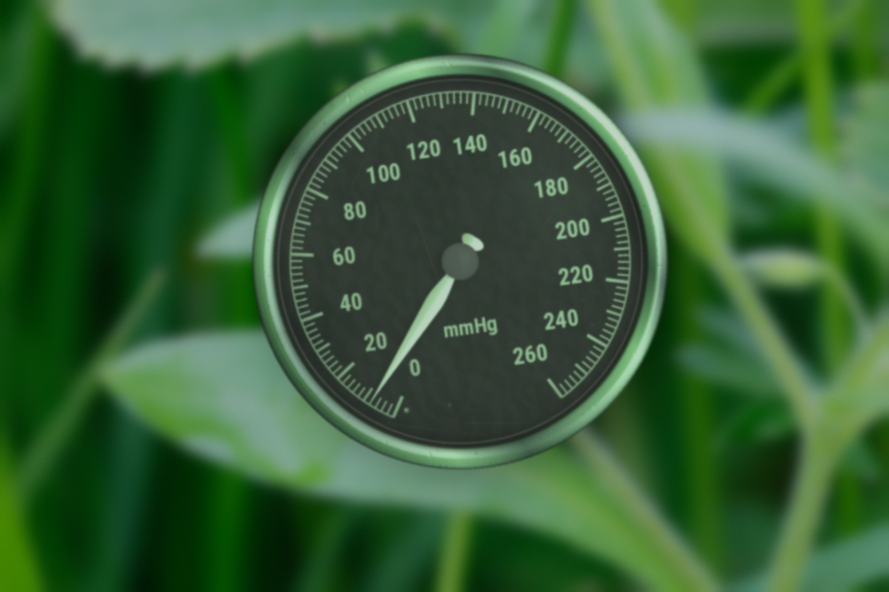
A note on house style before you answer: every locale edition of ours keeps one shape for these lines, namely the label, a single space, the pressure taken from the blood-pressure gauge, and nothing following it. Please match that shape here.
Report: 8 mmHg
